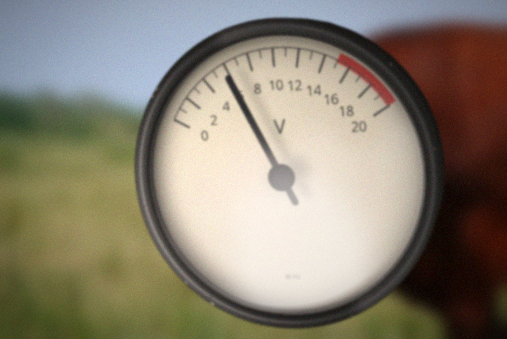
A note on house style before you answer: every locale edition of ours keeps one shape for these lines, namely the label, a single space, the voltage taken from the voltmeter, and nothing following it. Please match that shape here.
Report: 6 V
